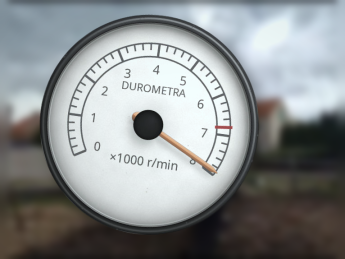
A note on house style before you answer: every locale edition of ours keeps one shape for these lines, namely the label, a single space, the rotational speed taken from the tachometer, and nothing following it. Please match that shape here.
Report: 7900 rpm
